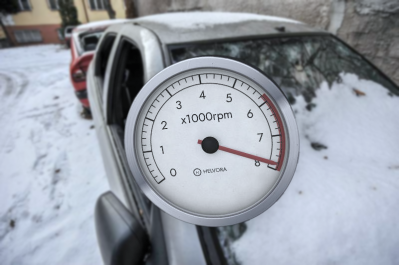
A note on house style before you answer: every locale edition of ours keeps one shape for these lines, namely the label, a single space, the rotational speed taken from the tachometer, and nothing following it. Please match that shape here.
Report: 7800 rpm
